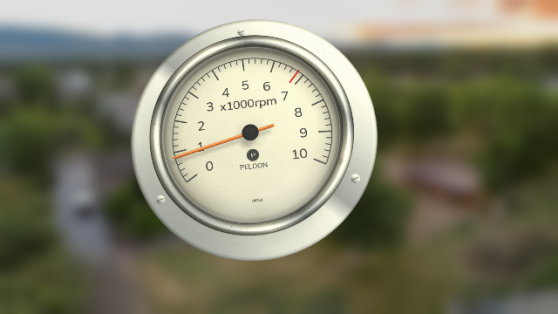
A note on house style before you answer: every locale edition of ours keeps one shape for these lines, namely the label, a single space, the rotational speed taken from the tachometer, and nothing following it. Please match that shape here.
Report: 800 rpm
